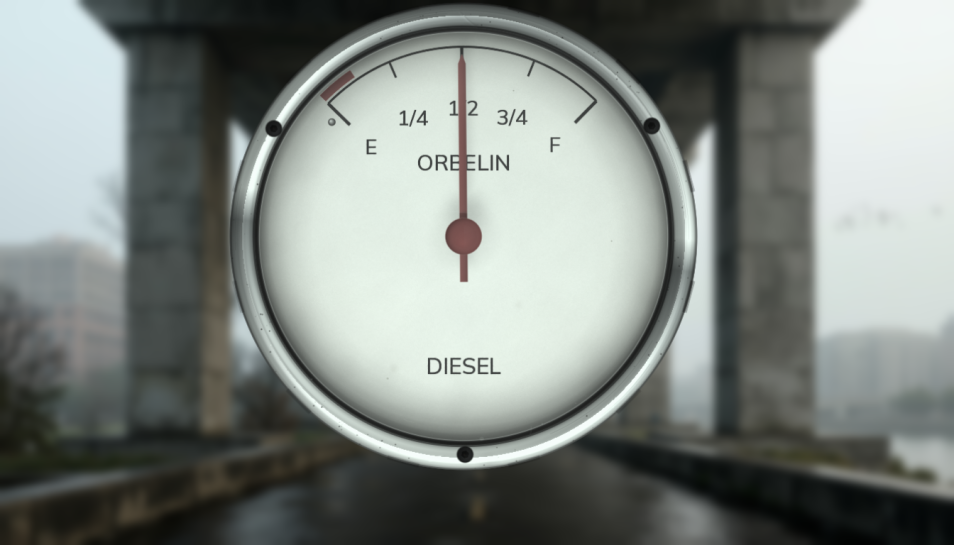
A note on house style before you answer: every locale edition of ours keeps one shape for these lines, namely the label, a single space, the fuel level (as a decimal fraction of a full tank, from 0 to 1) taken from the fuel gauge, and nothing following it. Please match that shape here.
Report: 0.5
